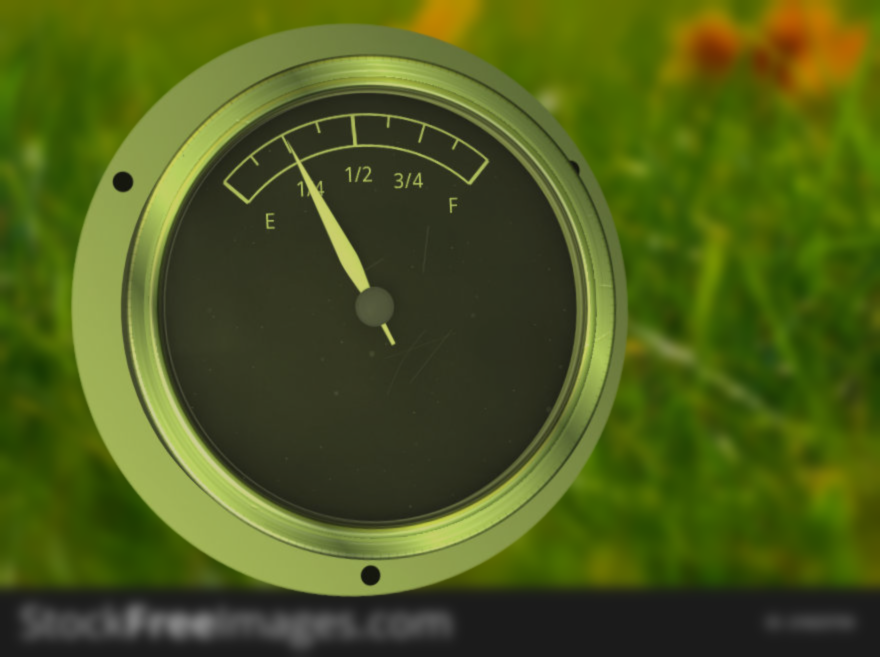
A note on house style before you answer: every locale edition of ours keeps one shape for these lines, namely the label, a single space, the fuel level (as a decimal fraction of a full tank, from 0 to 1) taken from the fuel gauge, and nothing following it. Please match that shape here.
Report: 0.25
